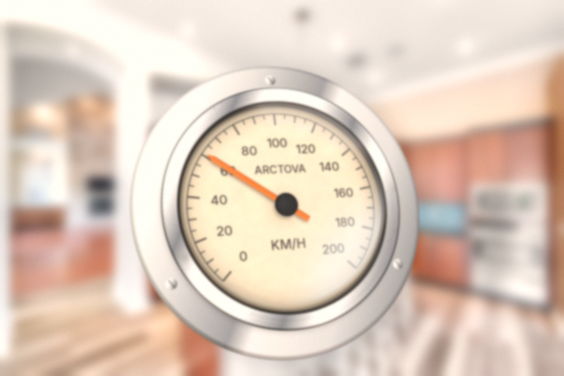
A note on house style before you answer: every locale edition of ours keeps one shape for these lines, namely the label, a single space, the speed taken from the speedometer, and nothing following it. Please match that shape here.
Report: 60 km/h
